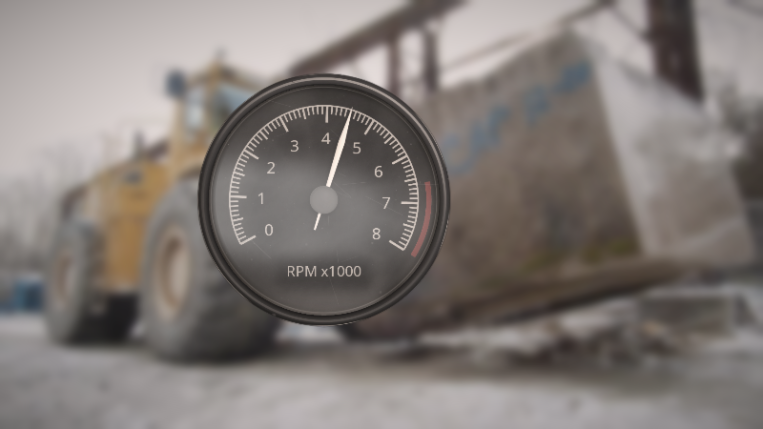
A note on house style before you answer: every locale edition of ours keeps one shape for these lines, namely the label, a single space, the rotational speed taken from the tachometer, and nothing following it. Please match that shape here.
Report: 4500 rpm
